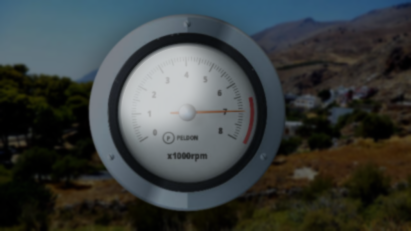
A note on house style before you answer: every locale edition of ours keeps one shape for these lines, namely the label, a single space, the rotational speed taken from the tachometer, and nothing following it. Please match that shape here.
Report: 7000 rpm
